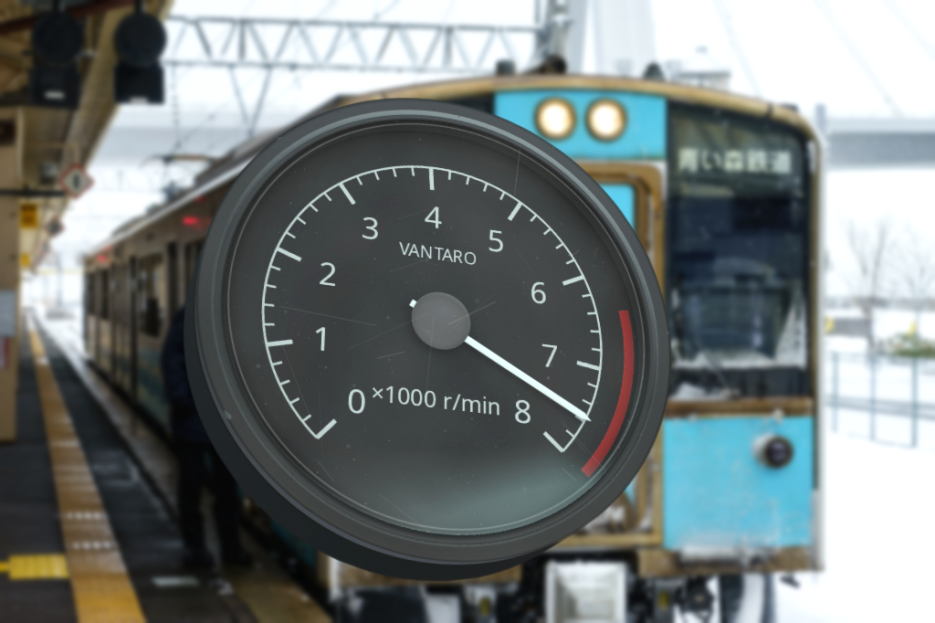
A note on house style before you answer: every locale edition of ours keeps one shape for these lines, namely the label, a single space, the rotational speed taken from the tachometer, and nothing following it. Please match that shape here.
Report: 7600 rpm
